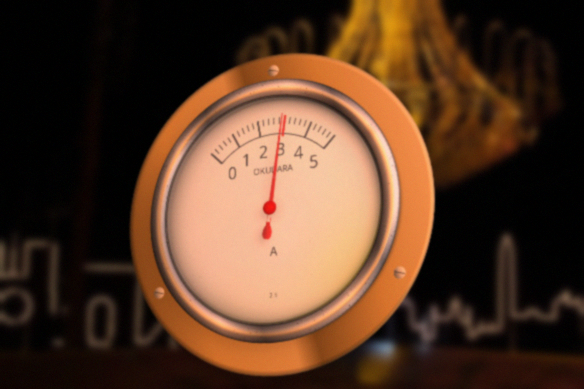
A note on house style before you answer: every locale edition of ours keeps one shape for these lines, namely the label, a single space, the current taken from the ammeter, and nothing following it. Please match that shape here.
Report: 3 A
